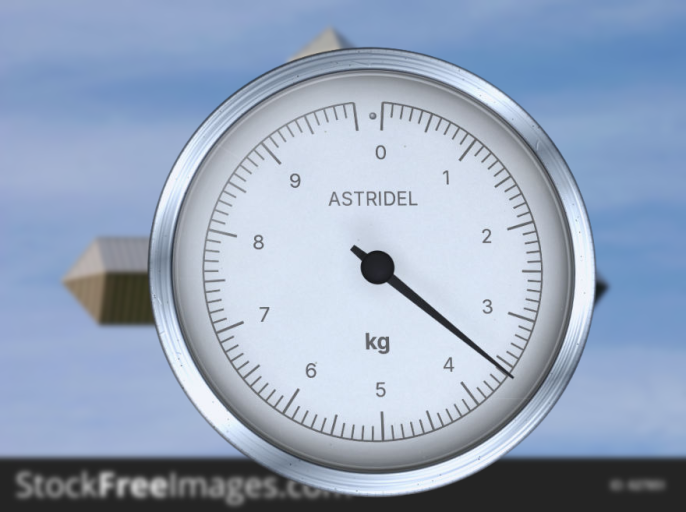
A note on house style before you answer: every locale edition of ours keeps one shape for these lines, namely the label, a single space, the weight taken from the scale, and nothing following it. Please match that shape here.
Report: 3.6 kg
